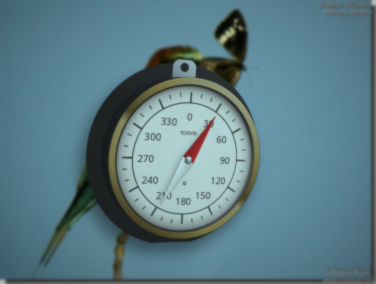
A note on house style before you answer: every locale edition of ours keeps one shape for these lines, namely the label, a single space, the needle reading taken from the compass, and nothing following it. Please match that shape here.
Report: 30 °
